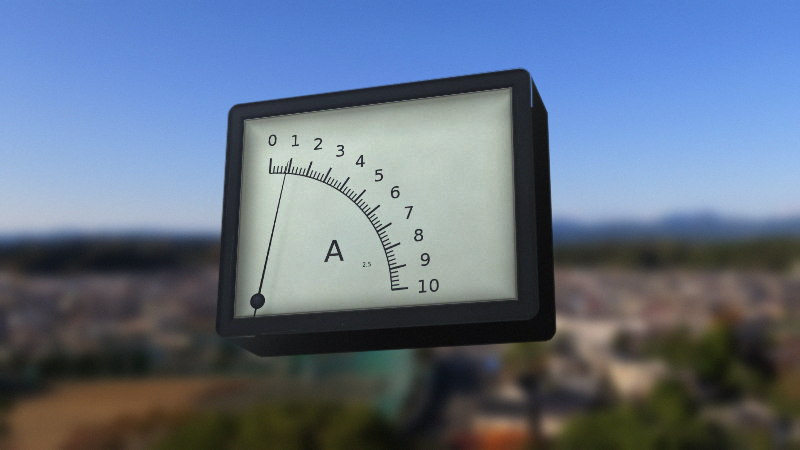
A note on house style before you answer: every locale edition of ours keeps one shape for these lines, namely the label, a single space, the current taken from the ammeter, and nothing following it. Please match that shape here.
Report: 1 A
